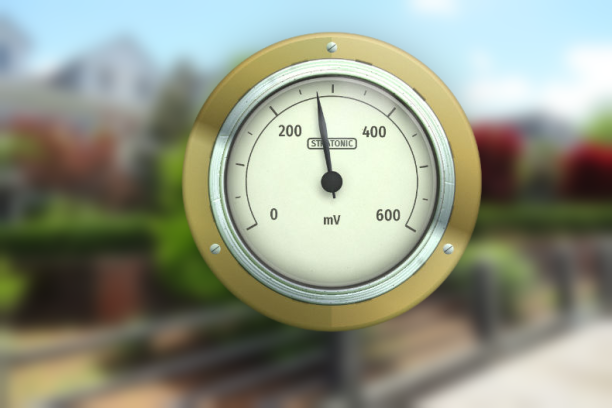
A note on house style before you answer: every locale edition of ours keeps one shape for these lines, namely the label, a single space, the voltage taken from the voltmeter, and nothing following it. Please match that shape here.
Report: 275 mV
